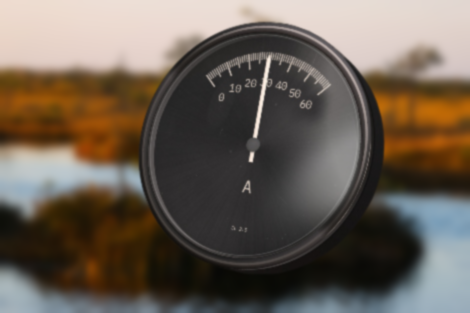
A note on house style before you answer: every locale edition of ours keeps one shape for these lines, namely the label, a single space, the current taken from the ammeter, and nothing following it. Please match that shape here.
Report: 30 A
